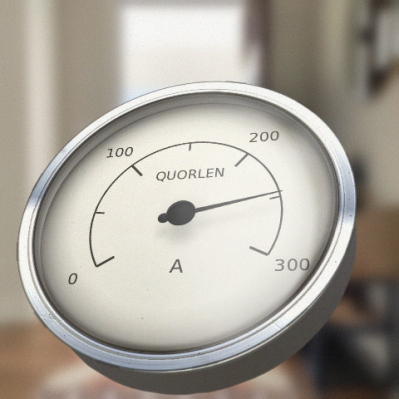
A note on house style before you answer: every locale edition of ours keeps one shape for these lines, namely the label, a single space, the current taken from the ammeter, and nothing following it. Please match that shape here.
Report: 250 A
